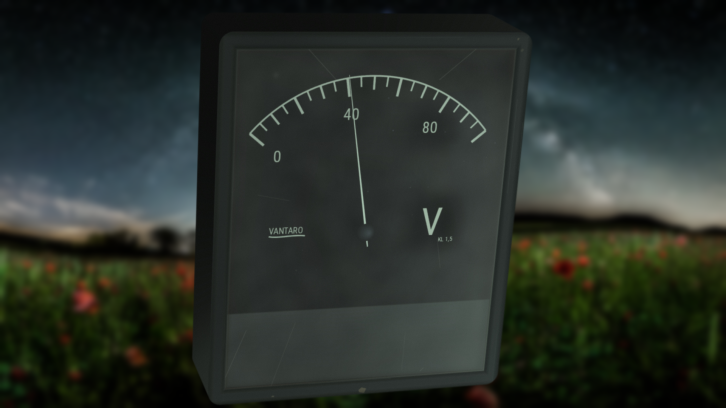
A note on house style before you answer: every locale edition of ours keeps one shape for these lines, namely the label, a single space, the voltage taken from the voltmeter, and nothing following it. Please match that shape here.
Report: 40 V
